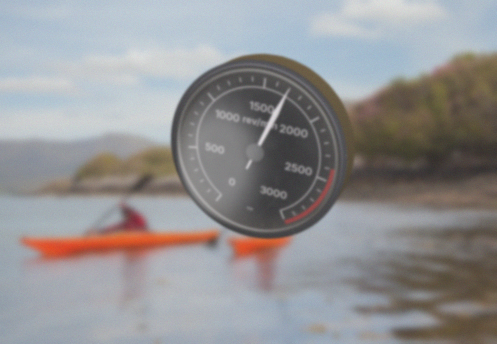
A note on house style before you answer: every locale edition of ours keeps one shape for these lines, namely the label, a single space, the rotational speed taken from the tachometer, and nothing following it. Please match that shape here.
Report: 1700 rpm
